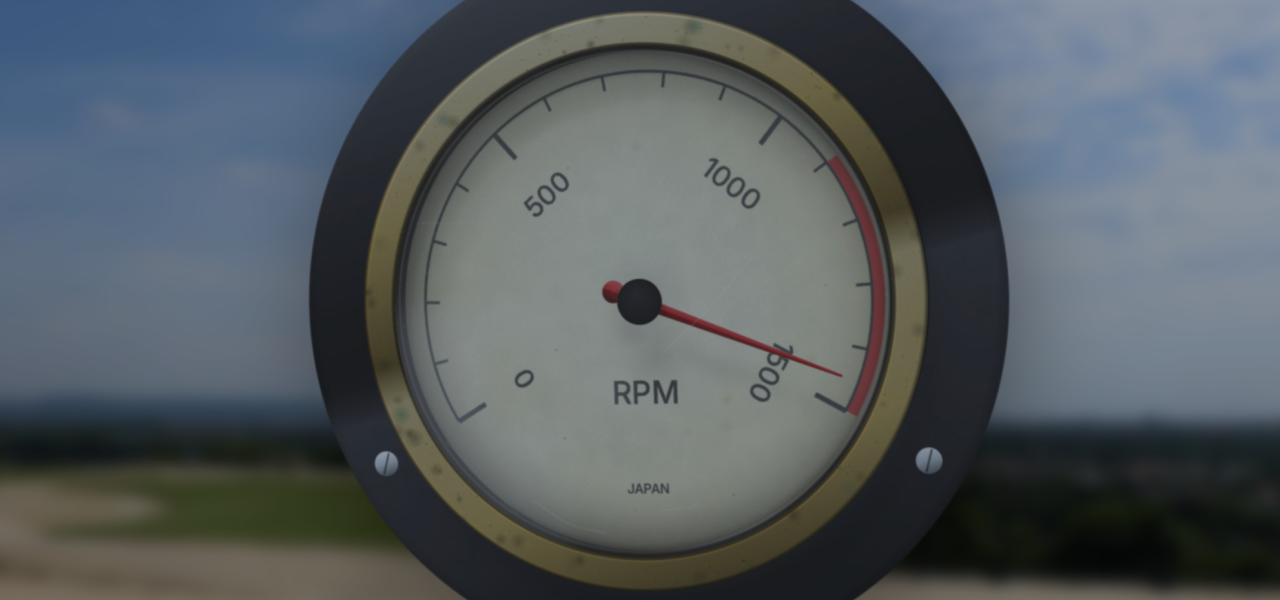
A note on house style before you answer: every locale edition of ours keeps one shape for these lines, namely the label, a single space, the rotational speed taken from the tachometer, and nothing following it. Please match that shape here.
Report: 1450 rpm
